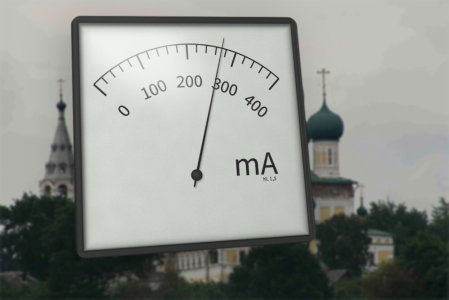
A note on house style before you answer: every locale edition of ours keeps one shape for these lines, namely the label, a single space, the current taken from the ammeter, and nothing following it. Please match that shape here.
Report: 270 mA
